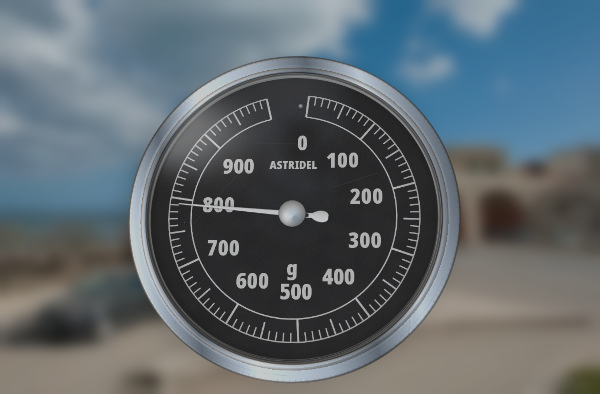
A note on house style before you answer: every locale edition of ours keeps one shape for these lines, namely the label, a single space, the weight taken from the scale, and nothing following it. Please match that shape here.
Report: 790 g
